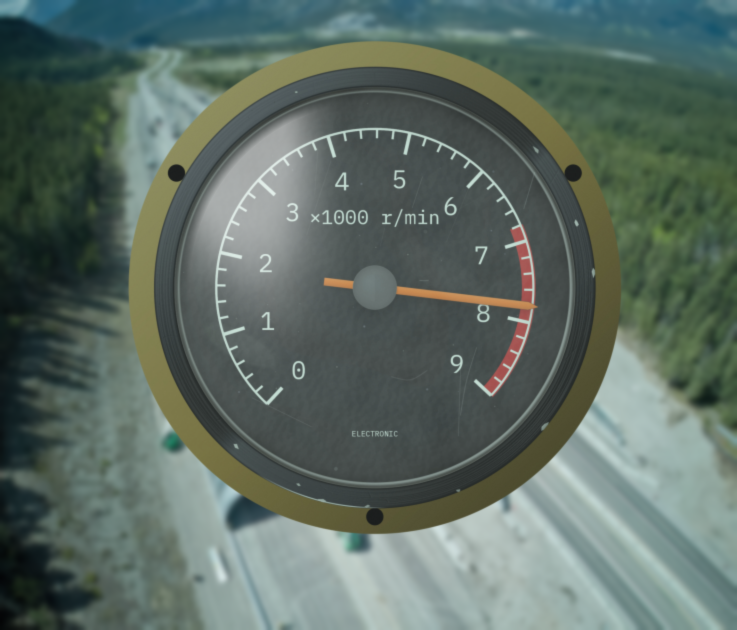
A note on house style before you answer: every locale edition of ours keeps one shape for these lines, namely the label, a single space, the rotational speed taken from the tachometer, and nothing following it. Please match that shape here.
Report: 7800 rpm
